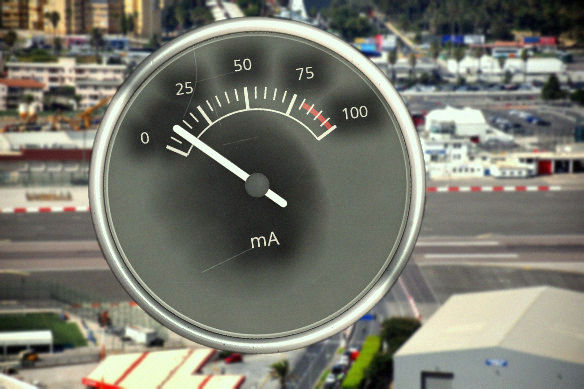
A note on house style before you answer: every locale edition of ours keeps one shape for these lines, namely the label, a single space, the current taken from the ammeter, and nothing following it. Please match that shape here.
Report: 10 mA
